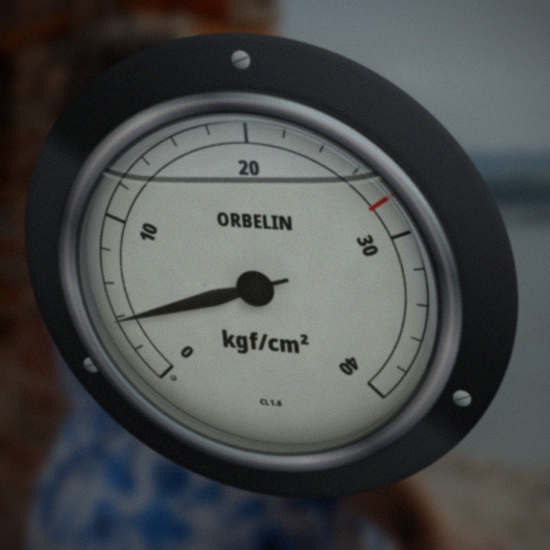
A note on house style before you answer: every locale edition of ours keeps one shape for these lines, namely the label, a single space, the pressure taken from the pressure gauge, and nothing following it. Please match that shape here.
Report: 4 kg/cm²
